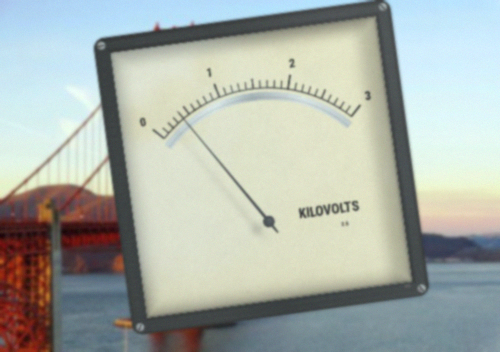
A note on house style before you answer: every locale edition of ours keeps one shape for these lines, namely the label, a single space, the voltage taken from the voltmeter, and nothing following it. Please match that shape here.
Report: 0.4 kV
